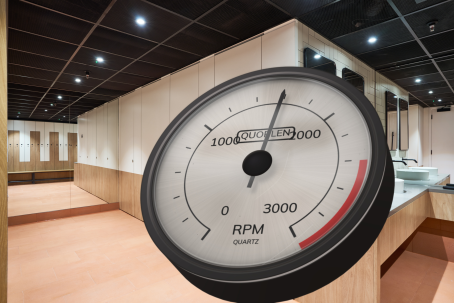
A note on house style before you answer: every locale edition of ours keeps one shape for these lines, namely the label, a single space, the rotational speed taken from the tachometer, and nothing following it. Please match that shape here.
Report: 1600 rpm
